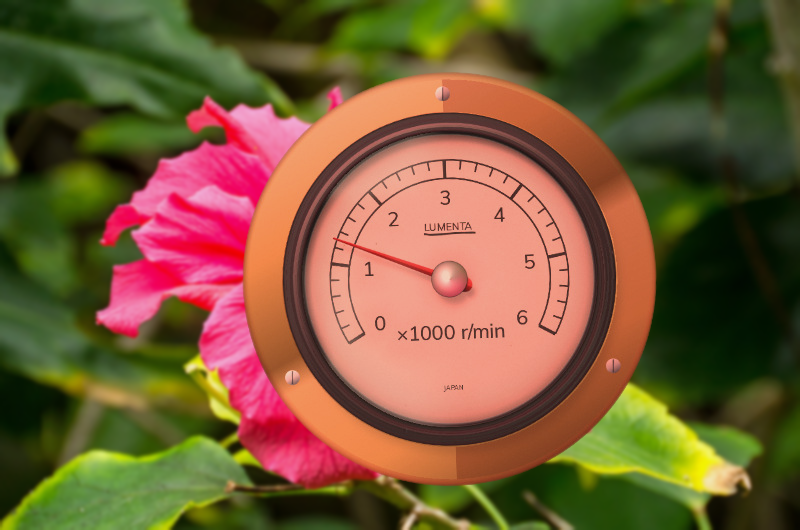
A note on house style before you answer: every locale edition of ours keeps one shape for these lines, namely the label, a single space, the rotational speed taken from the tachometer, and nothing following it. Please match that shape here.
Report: 1300 rpm
